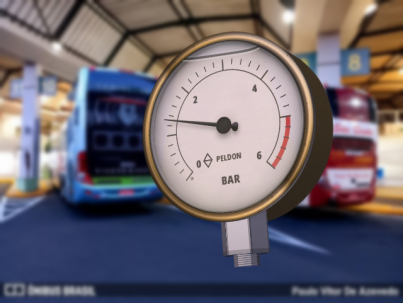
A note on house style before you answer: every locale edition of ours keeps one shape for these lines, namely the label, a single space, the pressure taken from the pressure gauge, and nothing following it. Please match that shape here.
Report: 1.3 bar
